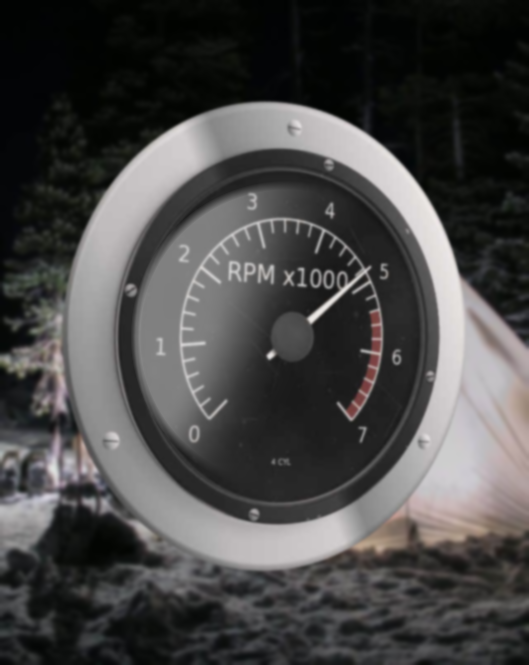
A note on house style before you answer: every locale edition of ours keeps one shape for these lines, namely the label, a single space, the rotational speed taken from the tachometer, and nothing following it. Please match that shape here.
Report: 4800 rpm
